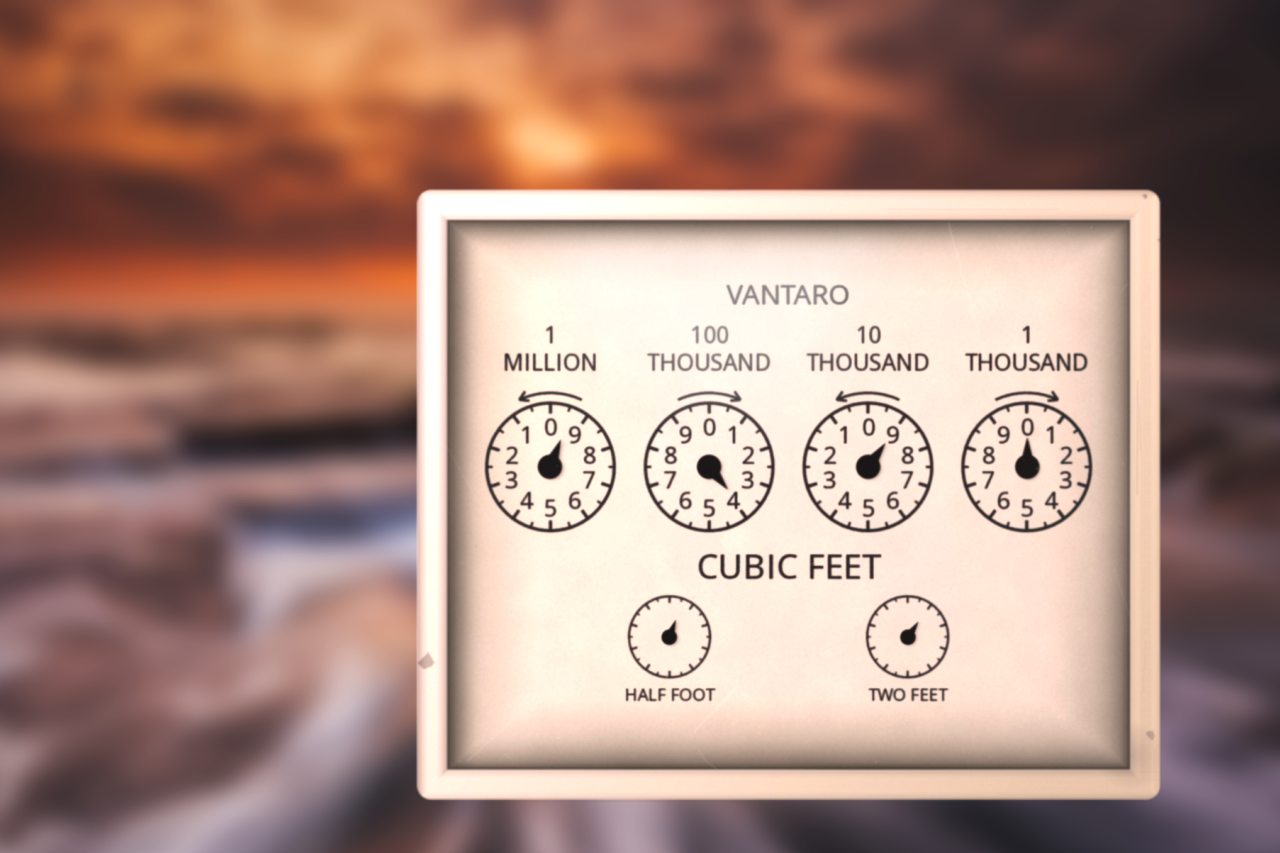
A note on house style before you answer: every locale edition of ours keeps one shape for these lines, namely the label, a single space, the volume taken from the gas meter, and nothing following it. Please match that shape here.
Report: 939000 ft³
